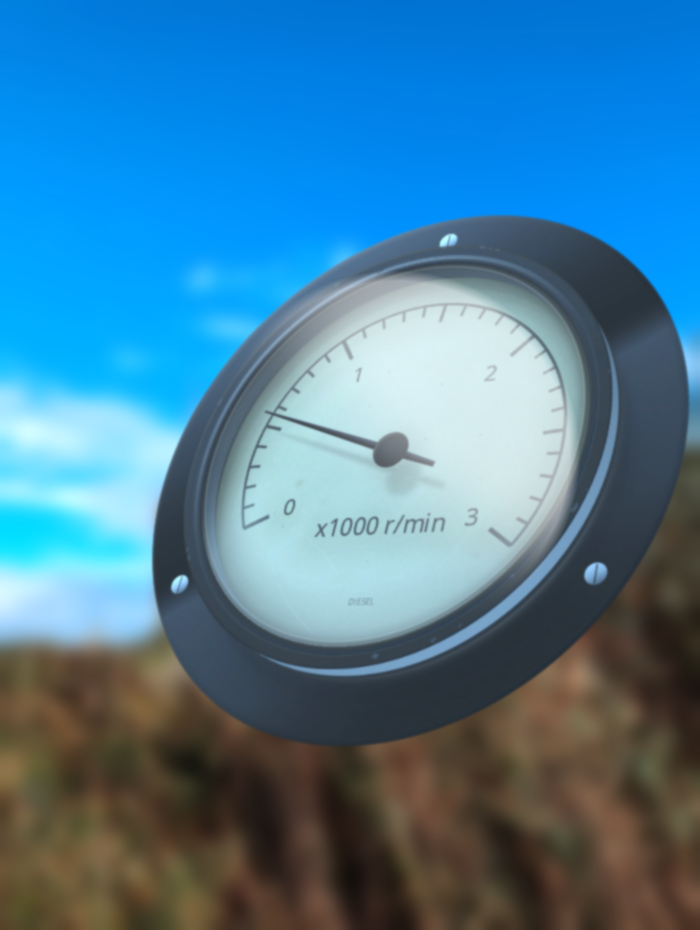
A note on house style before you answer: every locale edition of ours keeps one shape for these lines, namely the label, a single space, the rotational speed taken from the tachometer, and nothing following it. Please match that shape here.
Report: 550 rpm
